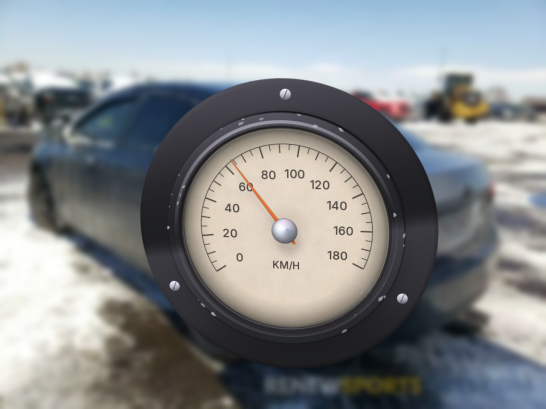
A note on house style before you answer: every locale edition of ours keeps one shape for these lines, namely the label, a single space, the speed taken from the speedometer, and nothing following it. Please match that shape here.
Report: 65 km/h
